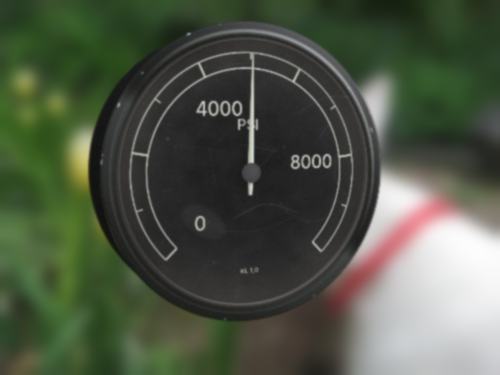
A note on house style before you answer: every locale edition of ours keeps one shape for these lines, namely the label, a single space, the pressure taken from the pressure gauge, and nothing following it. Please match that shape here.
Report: 5000 psi
